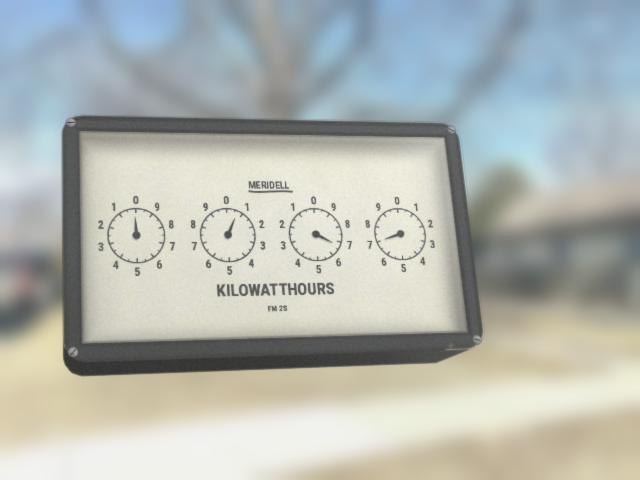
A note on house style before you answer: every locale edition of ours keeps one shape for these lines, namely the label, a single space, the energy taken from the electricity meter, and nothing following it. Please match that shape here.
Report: 67 kWh
